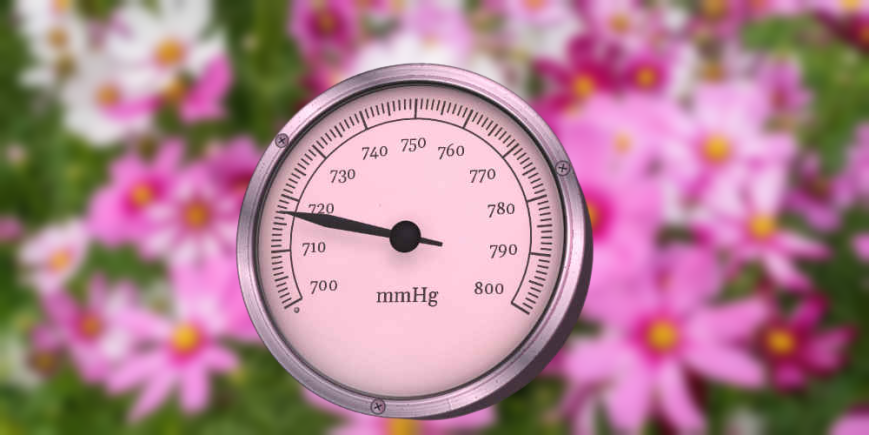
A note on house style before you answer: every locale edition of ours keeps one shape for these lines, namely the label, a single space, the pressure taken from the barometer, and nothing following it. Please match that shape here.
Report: 717 mmHg
